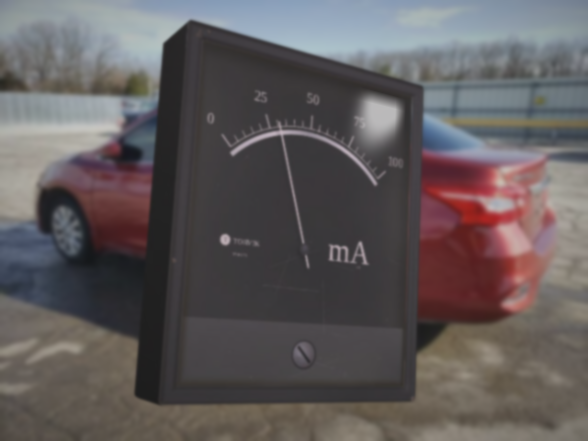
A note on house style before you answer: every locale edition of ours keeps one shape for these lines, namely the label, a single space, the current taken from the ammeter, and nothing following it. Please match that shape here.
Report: 30 mA
